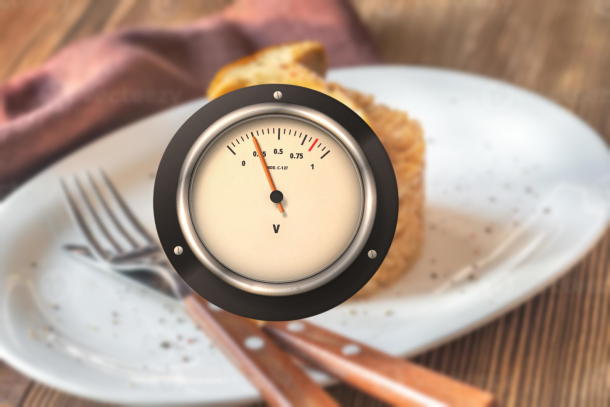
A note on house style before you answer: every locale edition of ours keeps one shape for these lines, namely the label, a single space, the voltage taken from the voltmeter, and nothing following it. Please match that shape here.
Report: 0.25 V
